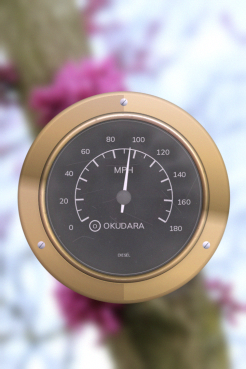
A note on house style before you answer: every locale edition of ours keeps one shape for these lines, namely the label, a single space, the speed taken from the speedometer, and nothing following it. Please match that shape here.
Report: 95 mph
